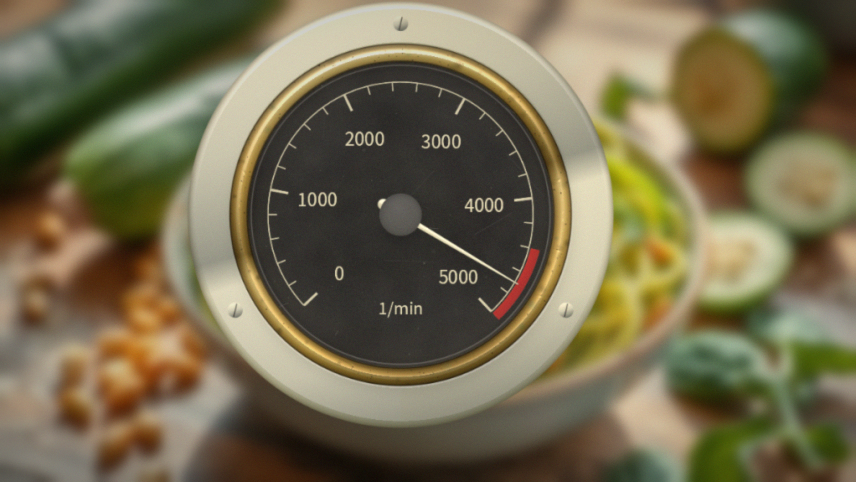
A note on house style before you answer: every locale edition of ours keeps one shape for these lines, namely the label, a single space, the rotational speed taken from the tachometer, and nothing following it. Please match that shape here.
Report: 4700 rpm
